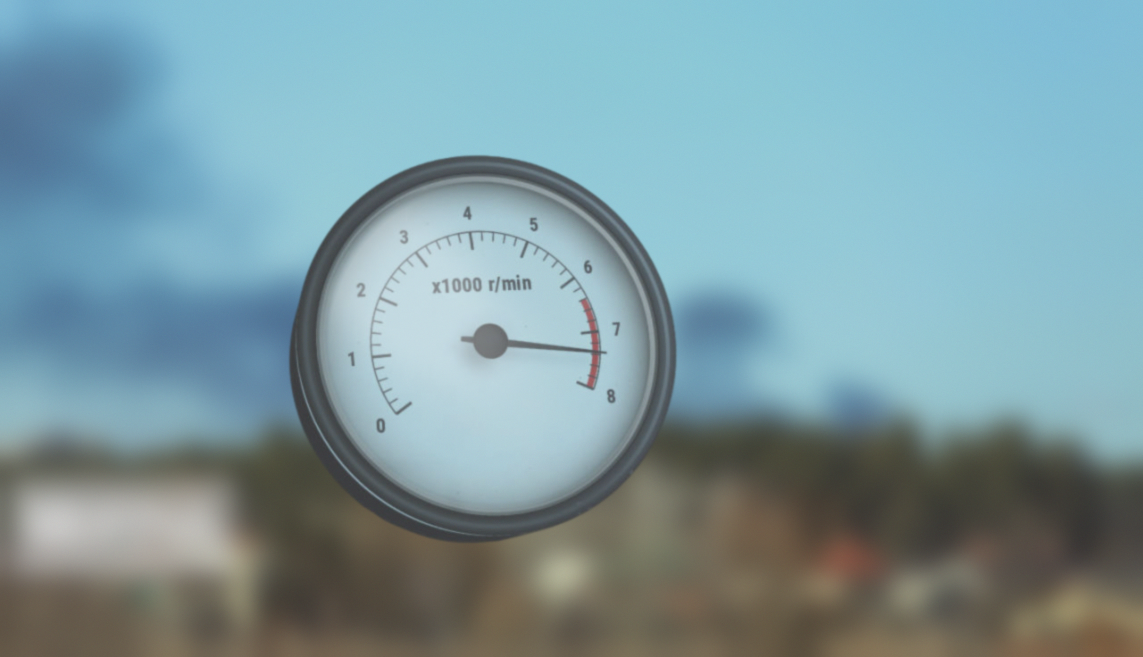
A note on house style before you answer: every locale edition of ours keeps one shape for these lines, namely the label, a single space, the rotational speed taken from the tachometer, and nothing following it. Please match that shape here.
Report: 7400 rpm
